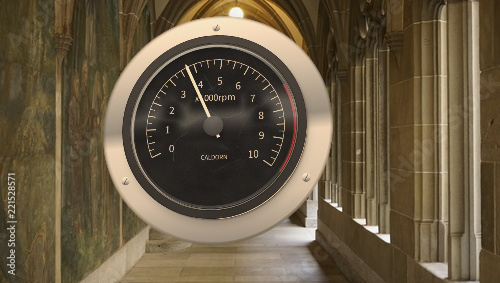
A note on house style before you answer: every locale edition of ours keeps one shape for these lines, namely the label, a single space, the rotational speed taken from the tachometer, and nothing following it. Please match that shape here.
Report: 3750 rpm
